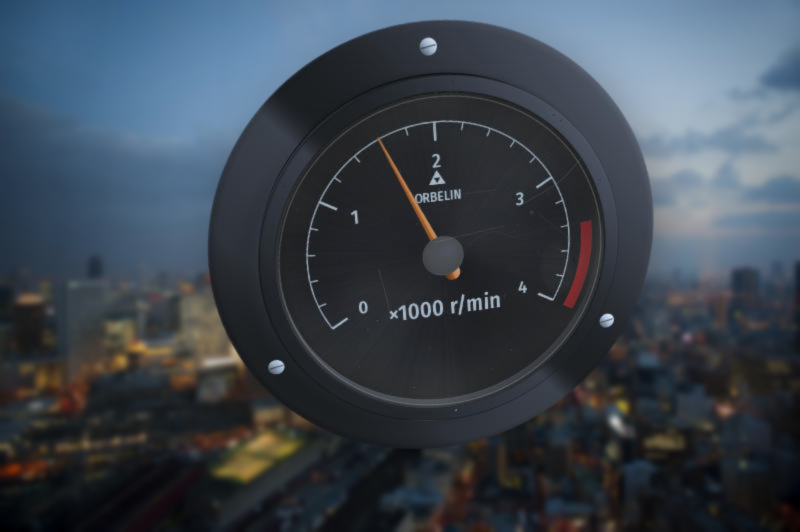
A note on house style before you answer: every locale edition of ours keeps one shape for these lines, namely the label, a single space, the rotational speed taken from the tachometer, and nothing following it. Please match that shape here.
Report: 1600 rpm
